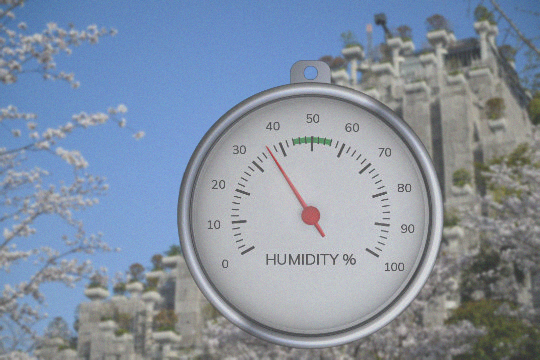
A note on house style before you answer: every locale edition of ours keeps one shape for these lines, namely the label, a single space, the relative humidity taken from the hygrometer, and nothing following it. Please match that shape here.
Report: 36 %
